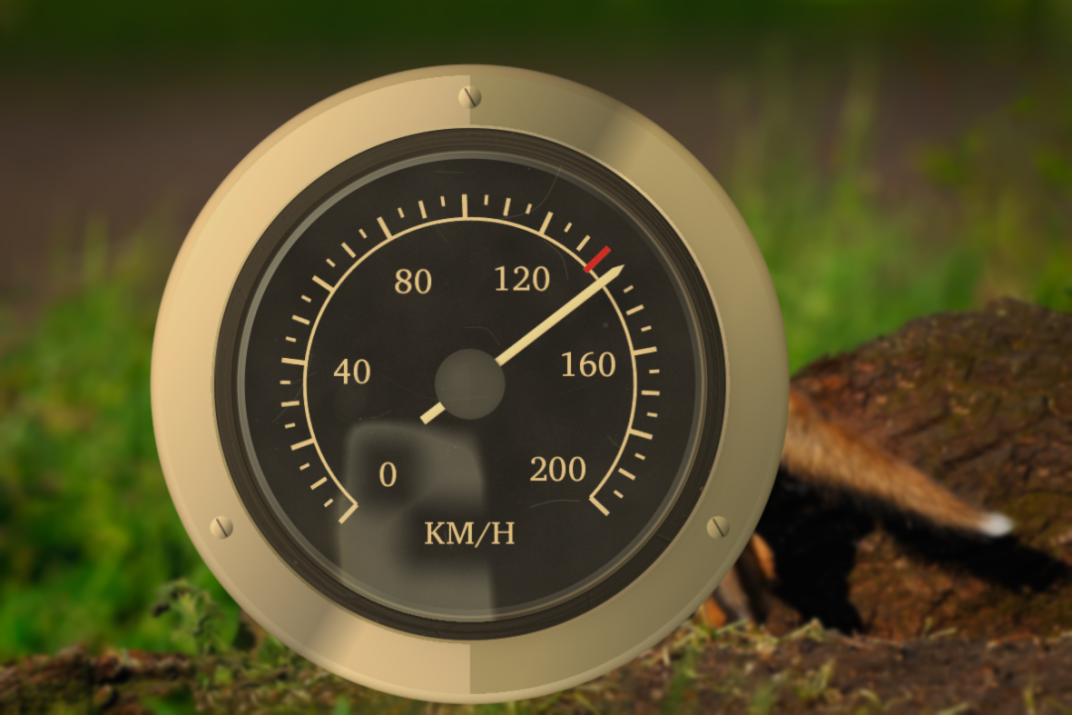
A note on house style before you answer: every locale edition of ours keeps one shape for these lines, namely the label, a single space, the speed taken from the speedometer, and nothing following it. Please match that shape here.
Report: 140 km/h
